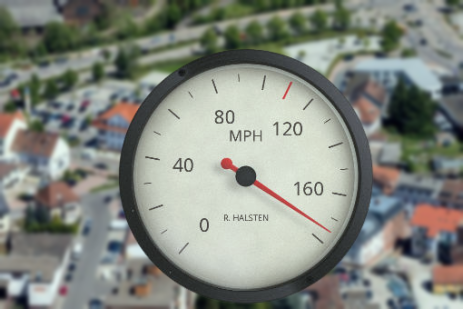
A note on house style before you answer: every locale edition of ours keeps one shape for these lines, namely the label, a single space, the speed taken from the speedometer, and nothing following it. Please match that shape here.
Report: 175 mph
